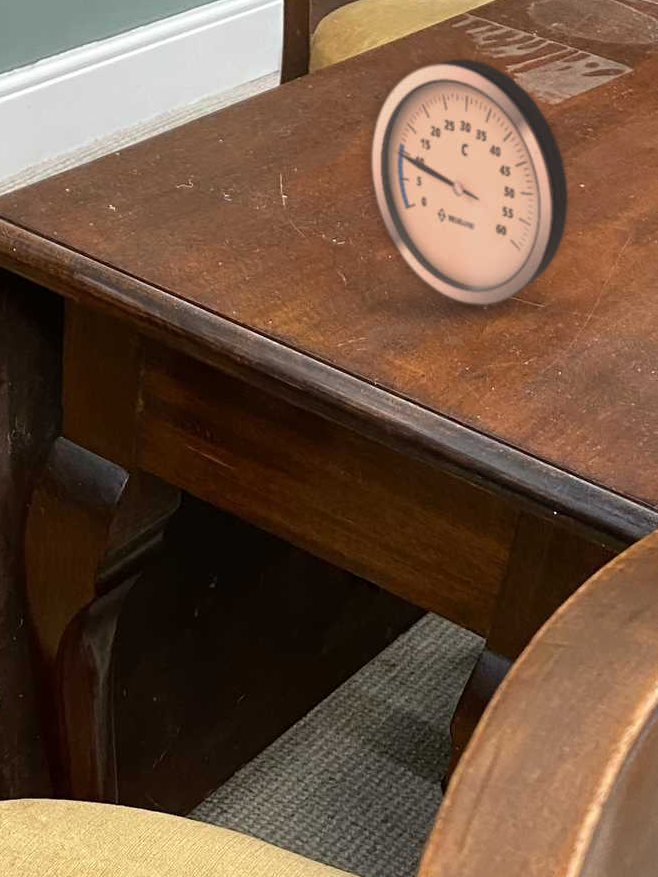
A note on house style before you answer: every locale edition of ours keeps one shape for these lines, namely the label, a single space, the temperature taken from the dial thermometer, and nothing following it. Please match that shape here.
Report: 10 °C
